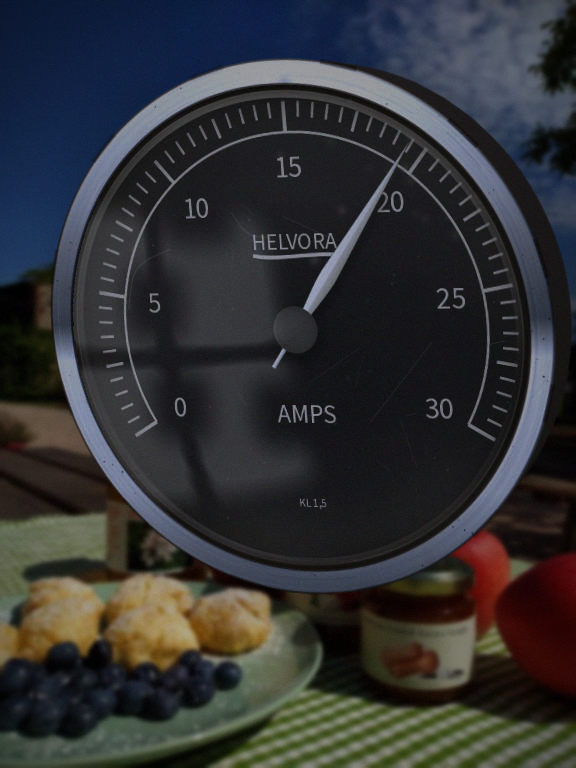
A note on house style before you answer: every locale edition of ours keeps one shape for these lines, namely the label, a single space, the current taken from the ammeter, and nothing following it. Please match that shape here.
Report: 19.5 A
